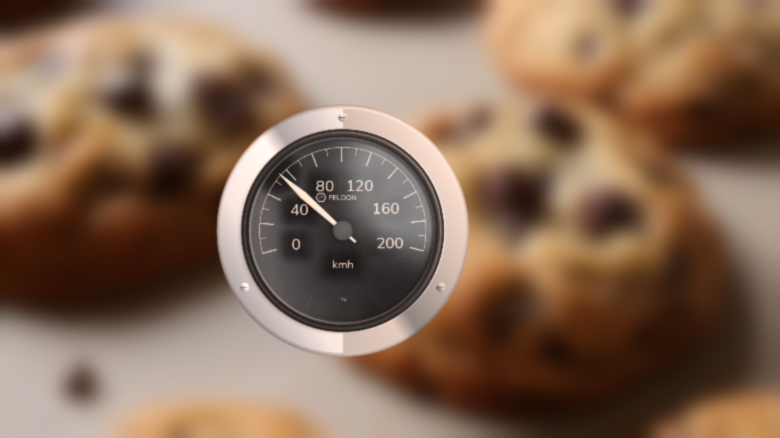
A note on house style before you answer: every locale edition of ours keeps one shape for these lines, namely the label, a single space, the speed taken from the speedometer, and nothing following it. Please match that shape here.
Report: 55 km/h
